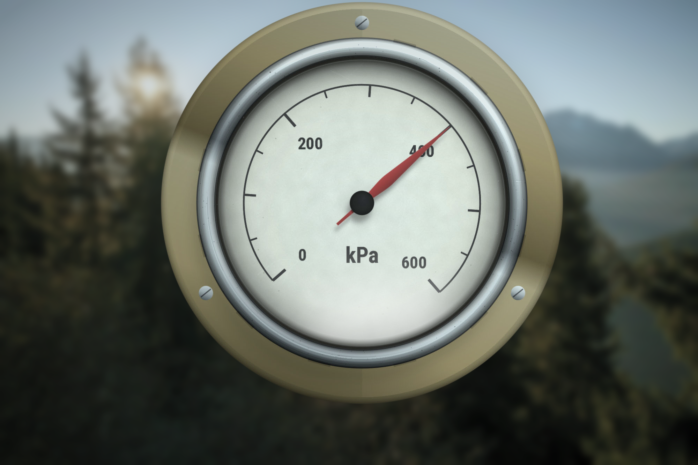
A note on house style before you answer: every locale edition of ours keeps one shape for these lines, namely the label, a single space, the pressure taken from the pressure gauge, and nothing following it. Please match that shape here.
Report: 400 kPa
